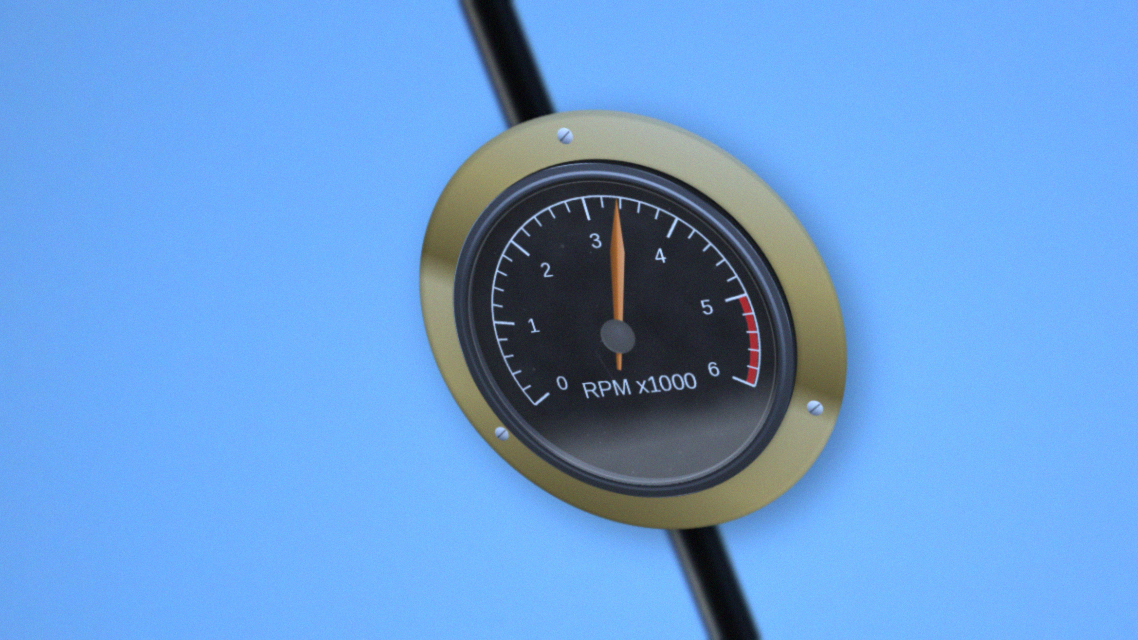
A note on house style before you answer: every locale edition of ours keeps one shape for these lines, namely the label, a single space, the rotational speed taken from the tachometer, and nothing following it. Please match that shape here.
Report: 3400 rpm
